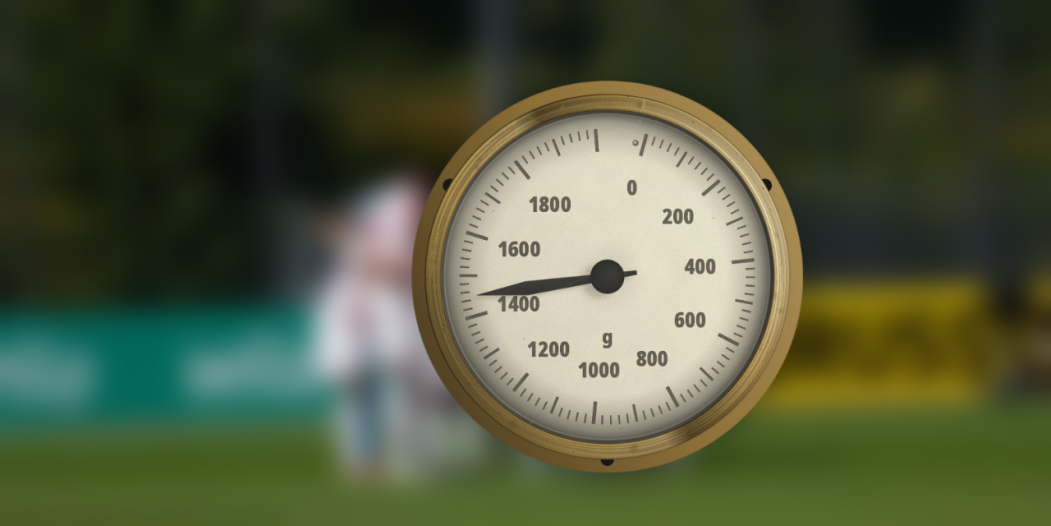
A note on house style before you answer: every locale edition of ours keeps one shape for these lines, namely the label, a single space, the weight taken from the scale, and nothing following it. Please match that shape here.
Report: 1450 g
